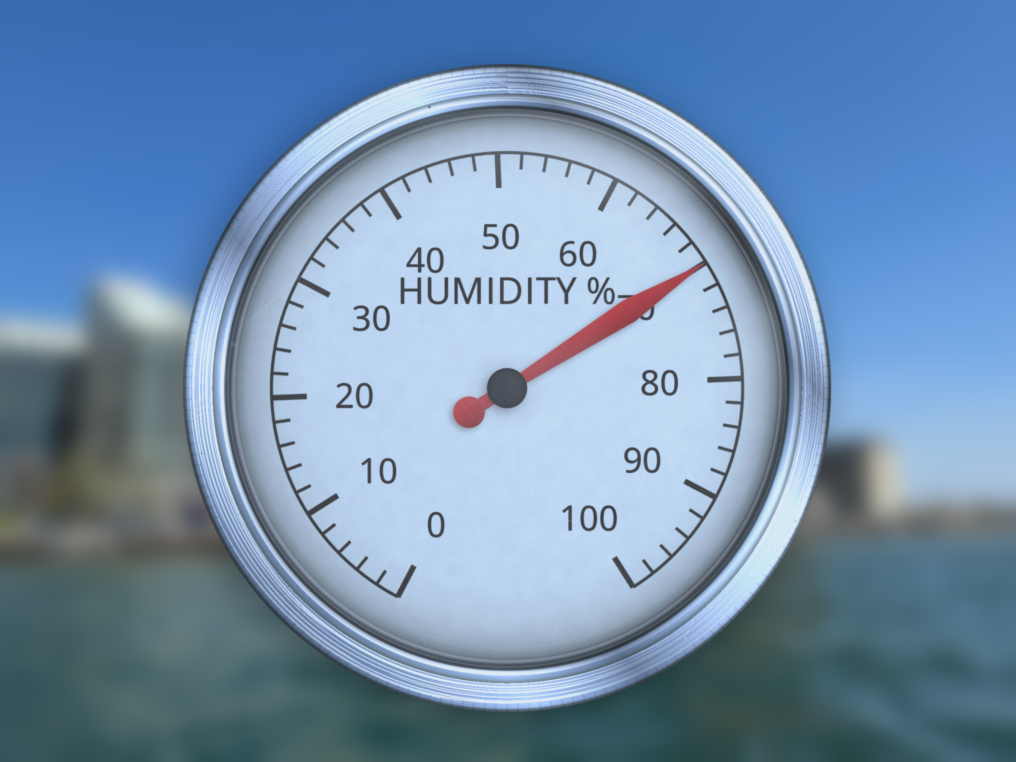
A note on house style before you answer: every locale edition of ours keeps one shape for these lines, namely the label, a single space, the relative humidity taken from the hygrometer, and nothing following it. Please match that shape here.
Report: 70 %
